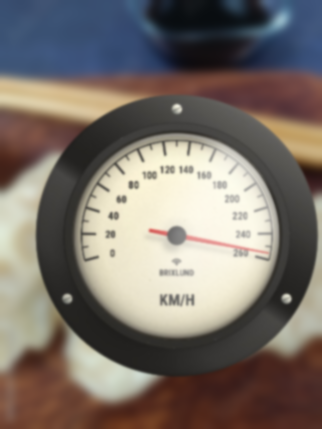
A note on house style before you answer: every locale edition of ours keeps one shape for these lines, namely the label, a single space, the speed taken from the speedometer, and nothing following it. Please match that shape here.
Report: 255 km/h
